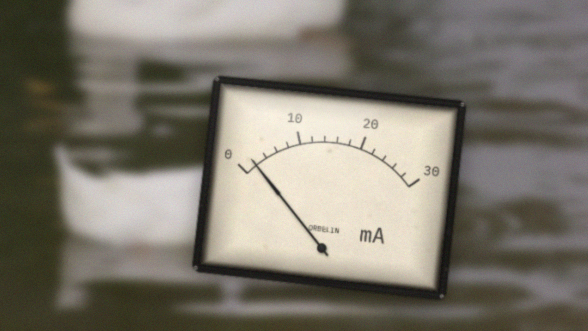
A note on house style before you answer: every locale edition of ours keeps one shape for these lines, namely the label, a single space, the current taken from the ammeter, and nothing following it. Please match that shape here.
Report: 2 mA
